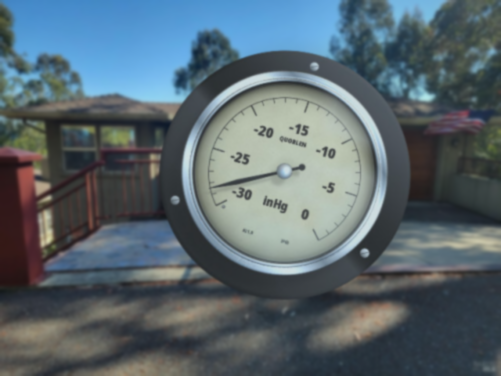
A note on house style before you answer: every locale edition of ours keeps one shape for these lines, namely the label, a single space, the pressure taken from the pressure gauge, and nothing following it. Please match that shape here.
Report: -28.5 inHg
